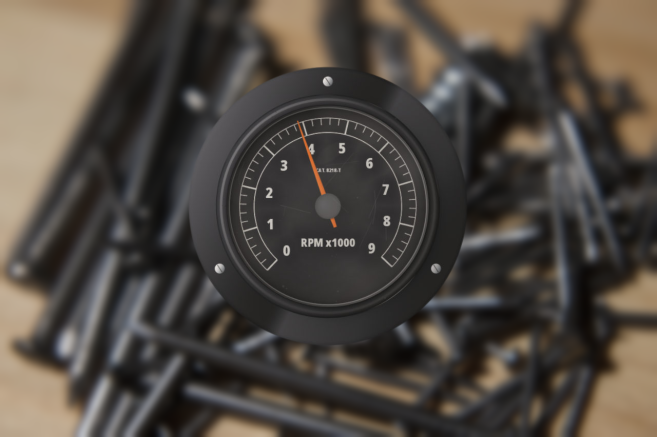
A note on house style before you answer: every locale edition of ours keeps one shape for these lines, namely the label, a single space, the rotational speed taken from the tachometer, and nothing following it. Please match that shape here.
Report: 3900 rpm
